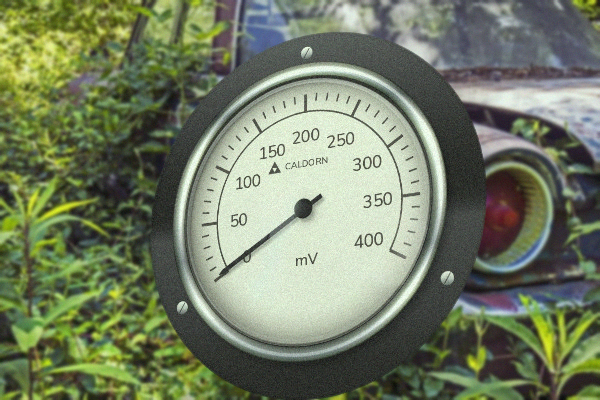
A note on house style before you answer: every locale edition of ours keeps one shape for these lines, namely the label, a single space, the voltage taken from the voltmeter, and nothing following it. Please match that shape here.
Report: 0 mV
